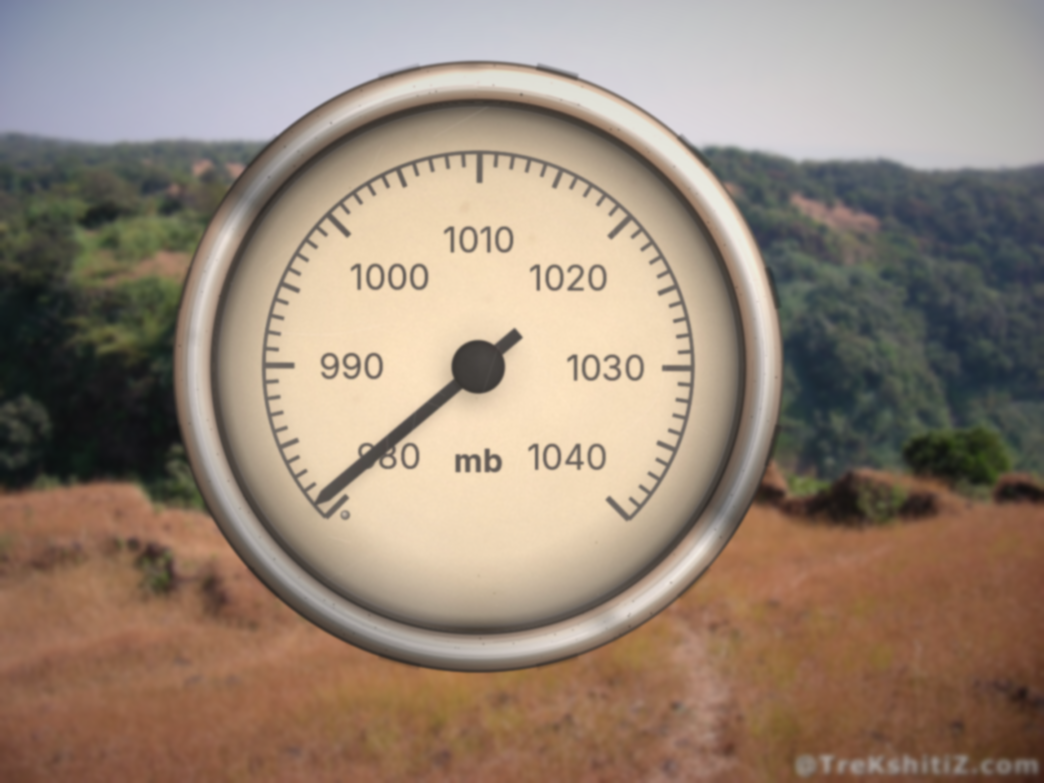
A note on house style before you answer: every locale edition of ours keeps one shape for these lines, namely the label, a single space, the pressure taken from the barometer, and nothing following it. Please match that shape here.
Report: 981 mbar
